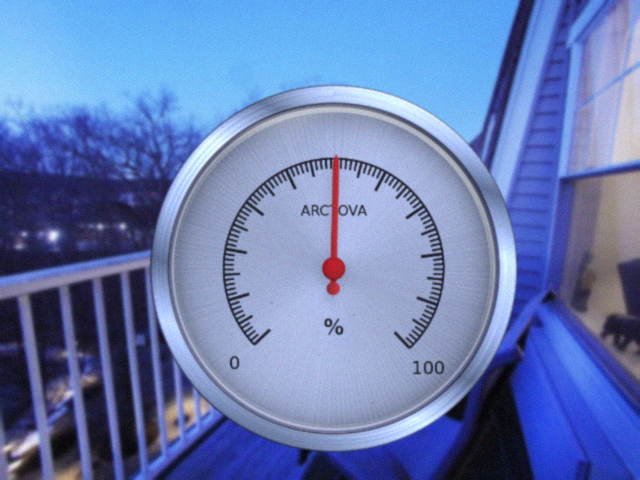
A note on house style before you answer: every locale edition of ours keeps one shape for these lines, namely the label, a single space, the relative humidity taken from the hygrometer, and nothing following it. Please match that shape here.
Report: 50 %
